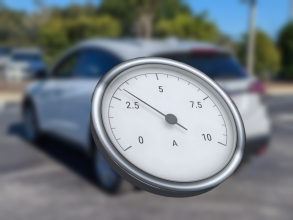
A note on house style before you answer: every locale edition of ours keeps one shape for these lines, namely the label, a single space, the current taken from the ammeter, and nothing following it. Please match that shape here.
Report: 3 A
